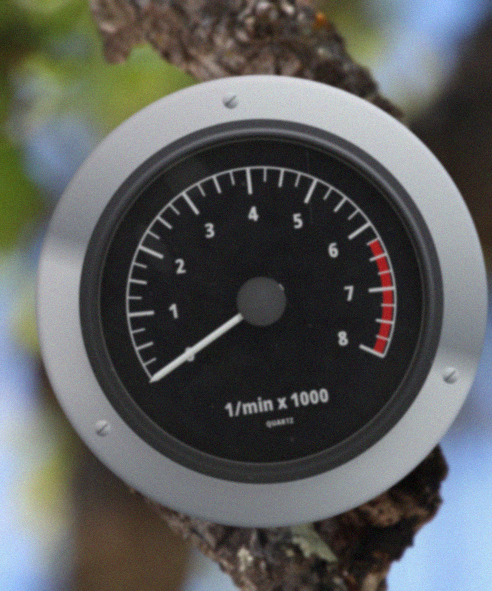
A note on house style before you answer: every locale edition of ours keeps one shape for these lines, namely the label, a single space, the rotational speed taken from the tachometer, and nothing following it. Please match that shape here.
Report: 0 rpm
